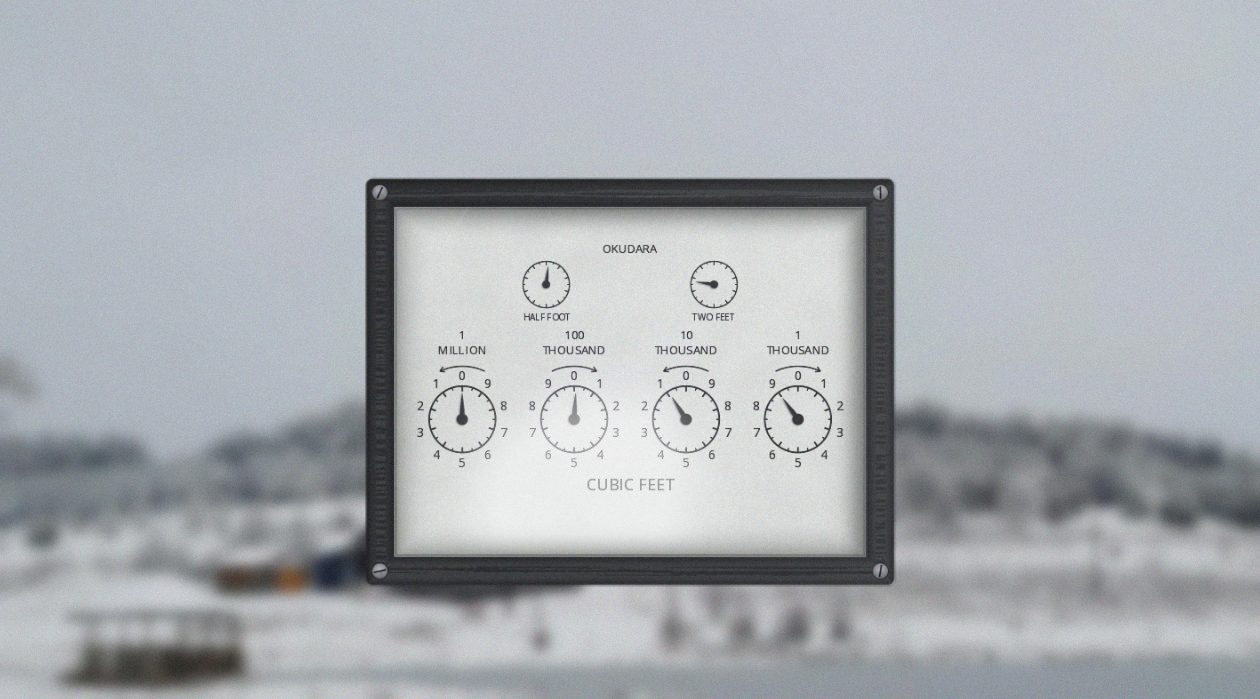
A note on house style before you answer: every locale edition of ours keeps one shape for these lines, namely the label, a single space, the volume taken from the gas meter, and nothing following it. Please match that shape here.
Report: 900 ft³
